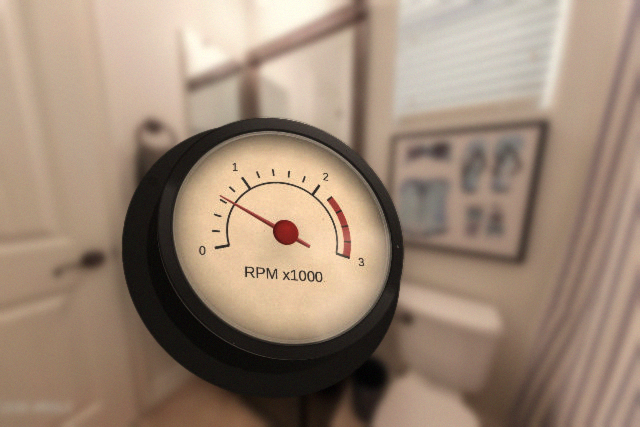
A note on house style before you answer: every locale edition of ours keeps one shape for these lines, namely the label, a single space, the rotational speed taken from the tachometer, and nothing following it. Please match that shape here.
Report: 600 rpm
